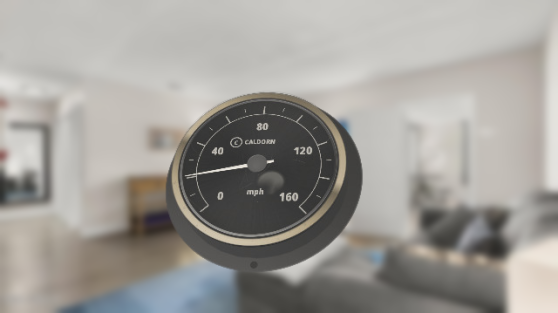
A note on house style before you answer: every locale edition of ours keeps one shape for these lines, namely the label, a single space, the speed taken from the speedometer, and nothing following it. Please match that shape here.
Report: 20 mph
